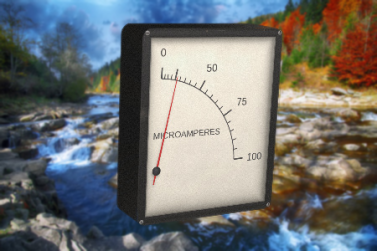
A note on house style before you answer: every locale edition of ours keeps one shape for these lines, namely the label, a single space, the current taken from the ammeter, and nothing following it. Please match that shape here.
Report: 25 µA
